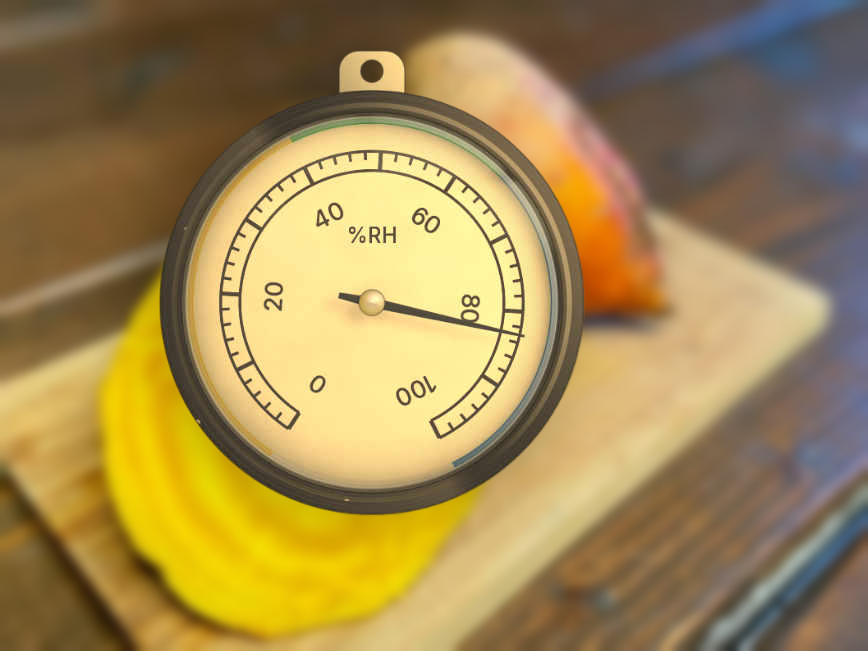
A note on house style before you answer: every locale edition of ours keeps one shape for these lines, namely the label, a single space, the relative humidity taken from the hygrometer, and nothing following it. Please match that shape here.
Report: 83 %
